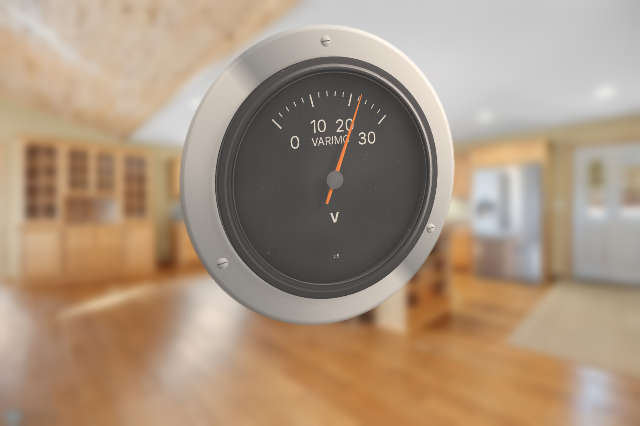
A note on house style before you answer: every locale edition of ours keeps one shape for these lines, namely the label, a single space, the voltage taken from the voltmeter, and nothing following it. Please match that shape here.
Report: 22 V
